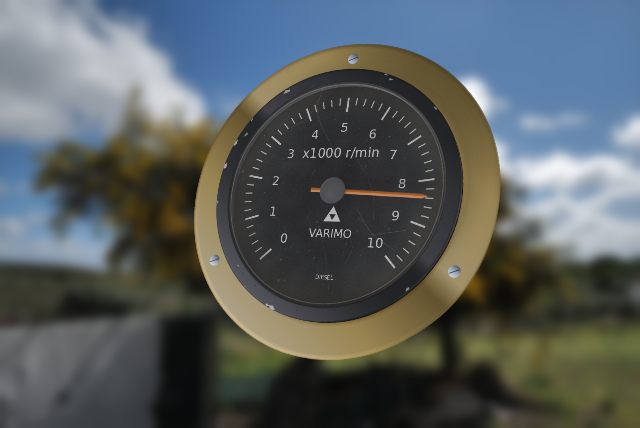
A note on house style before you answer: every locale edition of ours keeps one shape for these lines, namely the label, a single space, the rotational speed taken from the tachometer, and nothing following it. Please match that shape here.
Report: 8400 rpm
